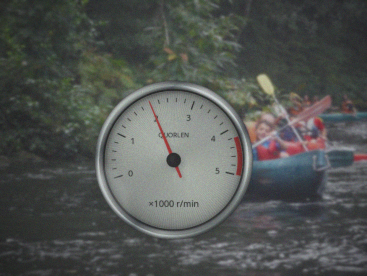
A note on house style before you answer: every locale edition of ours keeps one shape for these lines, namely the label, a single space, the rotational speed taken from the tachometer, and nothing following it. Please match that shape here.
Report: 2000 rpm
